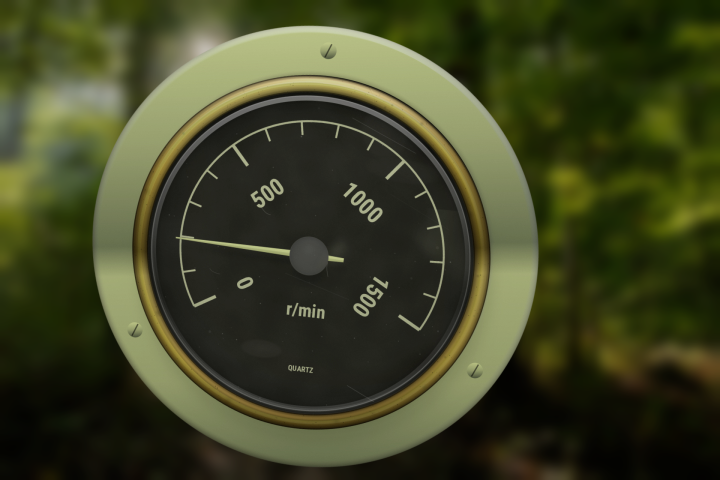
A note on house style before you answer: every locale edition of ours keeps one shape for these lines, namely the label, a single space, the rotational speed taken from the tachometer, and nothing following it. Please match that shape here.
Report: 200 rpm
